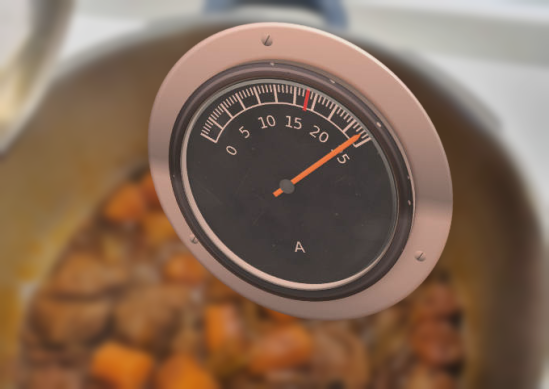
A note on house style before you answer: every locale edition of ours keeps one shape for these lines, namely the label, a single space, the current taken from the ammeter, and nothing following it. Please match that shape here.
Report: 24 A
